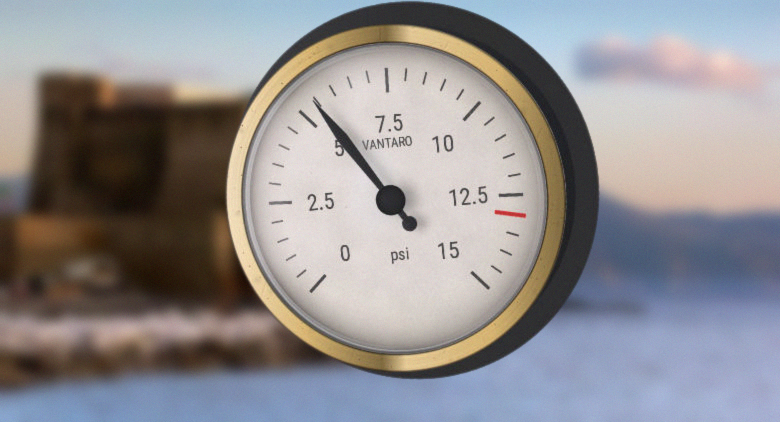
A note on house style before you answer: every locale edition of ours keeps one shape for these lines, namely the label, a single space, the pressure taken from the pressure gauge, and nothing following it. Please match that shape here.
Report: 5.5 psi
